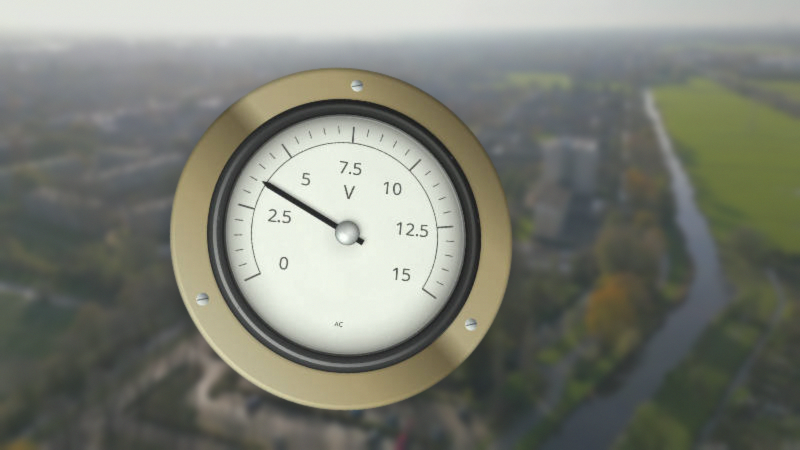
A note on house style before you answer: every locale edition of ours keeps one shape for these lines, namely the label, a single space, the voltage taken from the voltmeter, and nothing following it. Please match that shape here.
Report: 3.5 V
